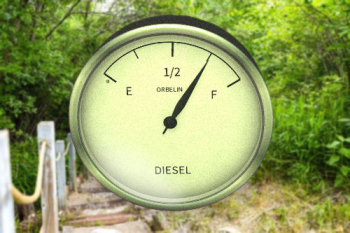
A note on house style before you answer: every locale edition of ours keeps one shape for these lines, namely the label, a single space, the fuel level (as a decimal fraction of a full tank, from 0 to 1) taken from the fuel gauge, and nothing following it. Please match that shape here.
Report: 0.75
